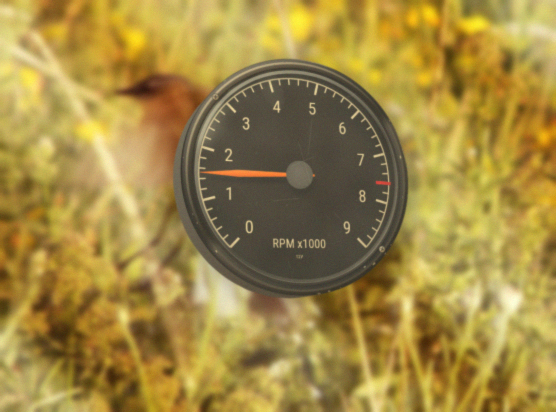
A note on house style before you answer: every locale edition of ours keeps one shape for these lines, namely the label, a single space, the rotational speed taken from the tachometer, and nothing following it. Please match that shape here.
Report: 1500 rpm
